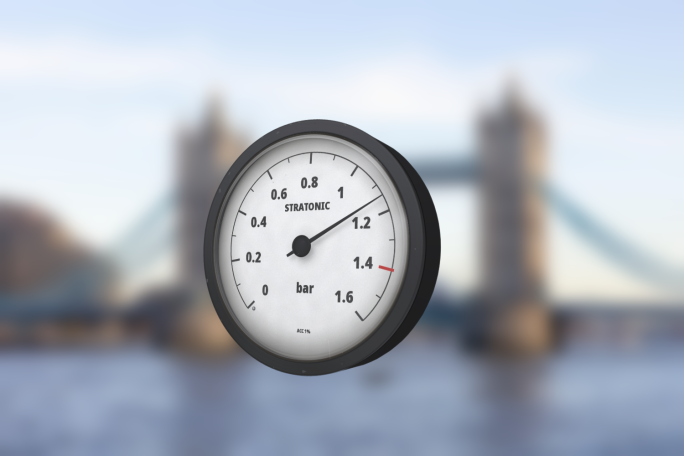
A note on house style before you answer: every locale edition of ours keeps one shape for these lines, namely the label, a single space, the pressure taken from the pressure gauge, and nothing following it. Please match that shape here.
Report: 1.15 bar
